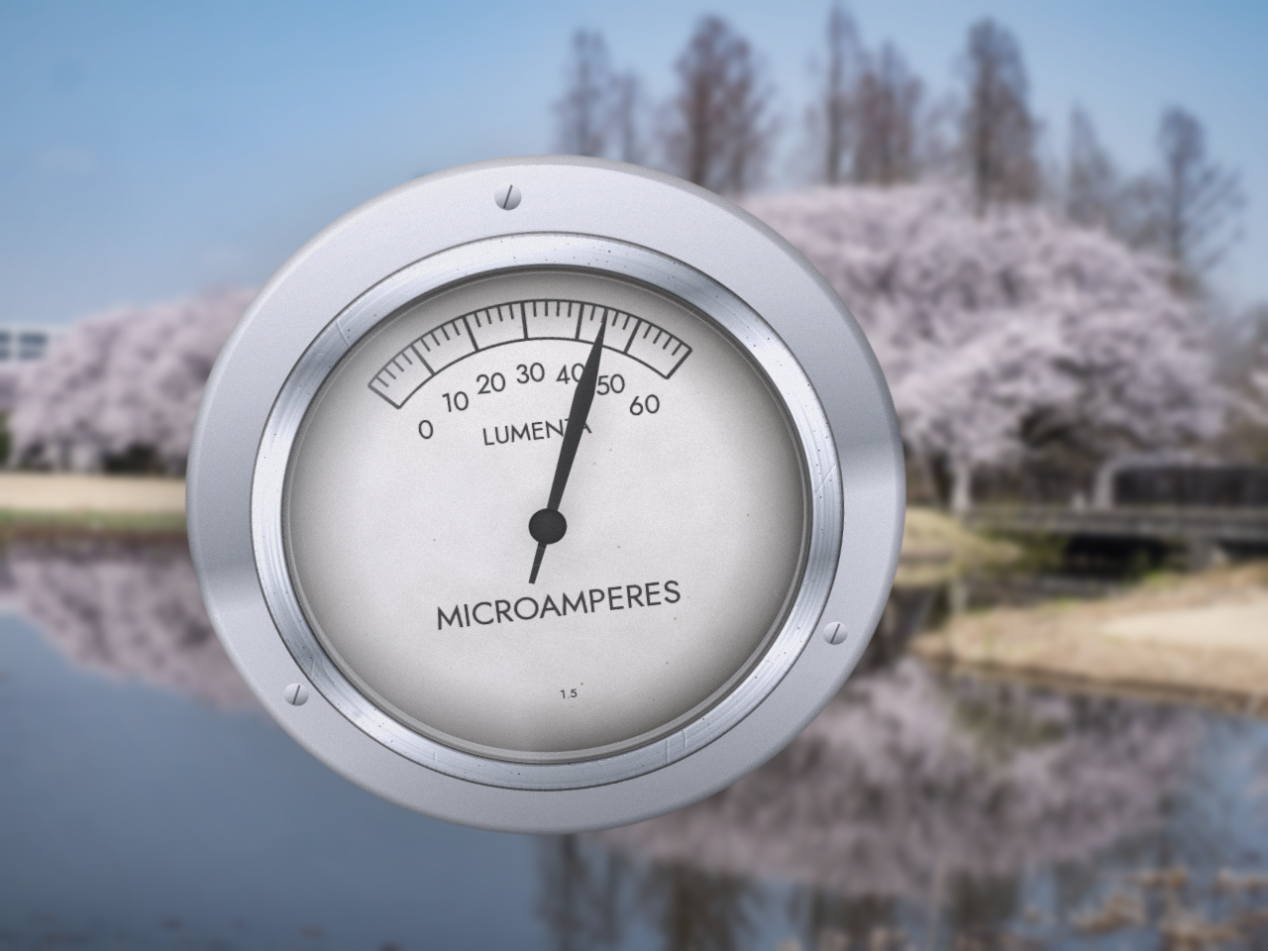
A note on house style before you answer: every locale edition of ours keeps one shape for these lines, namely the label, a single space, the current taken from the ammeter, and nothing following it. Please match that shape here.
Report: 44 µA
